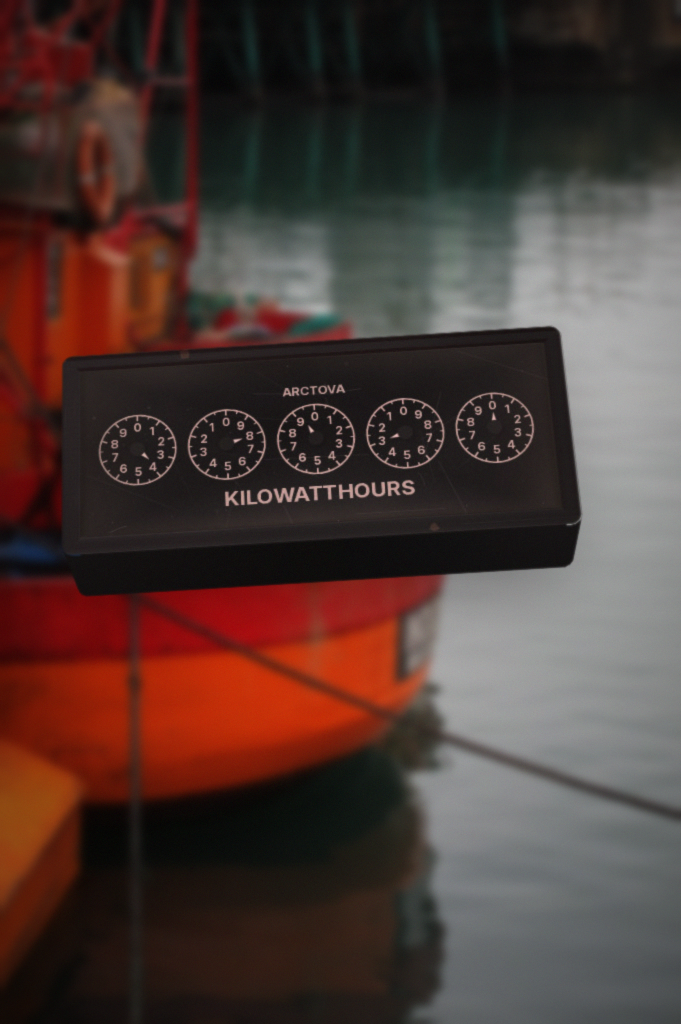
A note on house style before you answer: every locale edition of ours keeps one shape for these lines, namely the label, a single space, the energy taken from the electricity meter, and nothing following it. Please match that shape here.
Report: 37930 kWh
